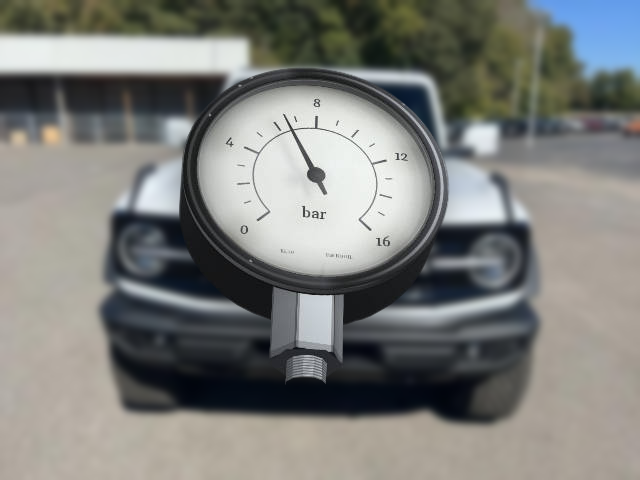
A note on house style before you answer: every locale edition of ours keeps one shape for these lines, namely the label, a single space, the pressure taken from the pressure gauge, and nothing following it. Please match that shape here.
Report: 6.5 bar
